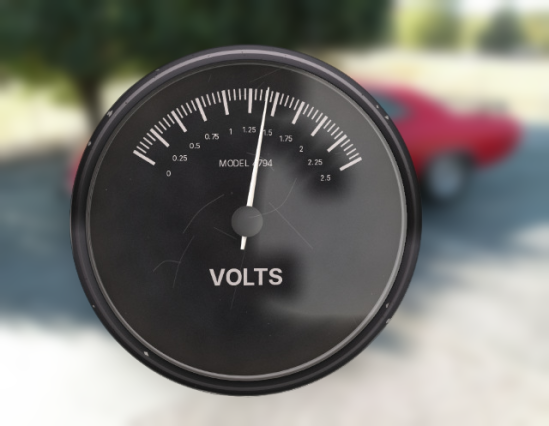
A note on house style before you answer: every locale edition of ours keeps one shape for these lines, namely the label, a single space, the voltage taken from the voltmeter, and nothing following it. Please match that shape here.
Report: 1.4 V
